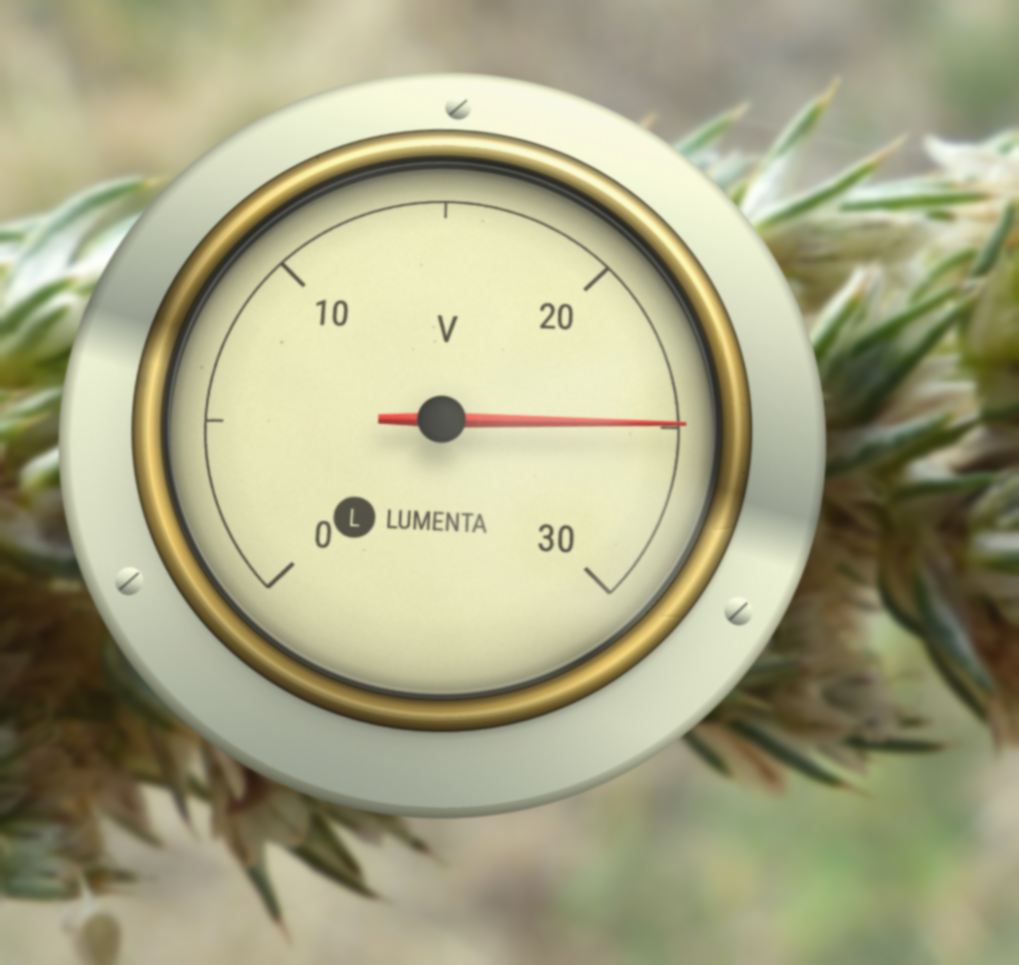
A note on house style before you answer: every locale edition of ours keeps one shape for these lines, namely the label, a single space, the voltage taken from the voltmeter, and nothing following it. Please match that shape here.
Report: 25 V
